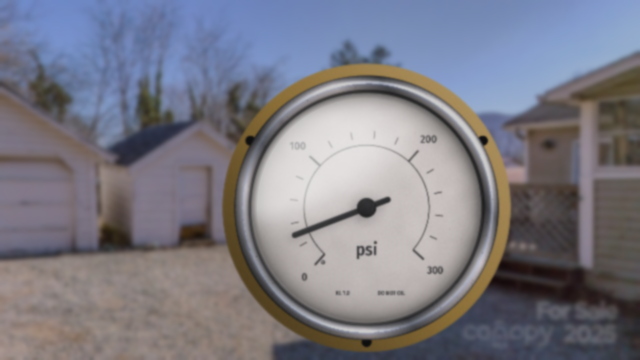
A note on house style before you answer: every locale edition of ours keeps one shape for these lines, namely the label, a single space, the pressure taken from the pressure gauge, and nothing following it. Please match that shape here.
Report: 30 psi
